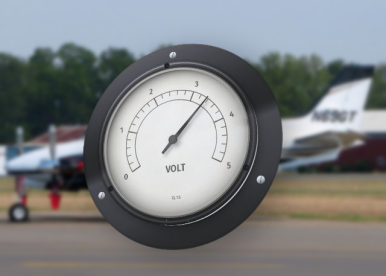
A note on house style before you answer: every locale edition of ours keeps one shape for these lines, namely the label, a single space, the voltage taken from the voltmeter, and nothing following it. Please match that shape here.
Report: 3.4 V
